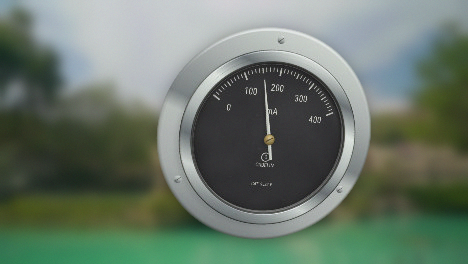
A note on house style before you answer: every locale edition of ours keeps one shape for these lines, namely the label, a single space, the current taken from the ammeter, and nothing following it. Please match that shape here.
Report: 150 mA
